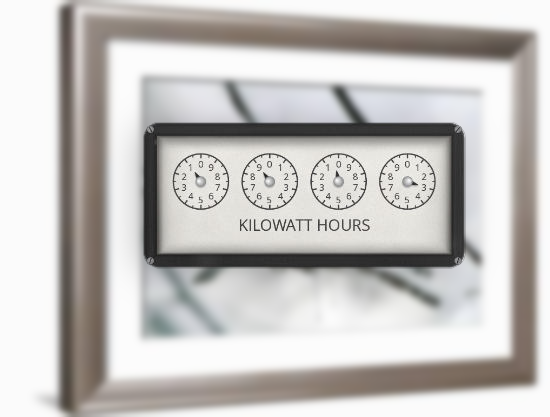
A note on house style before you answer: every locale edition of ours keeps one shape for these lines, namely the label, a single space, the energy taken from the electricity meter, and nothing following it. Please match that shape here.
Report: 903 kWh
